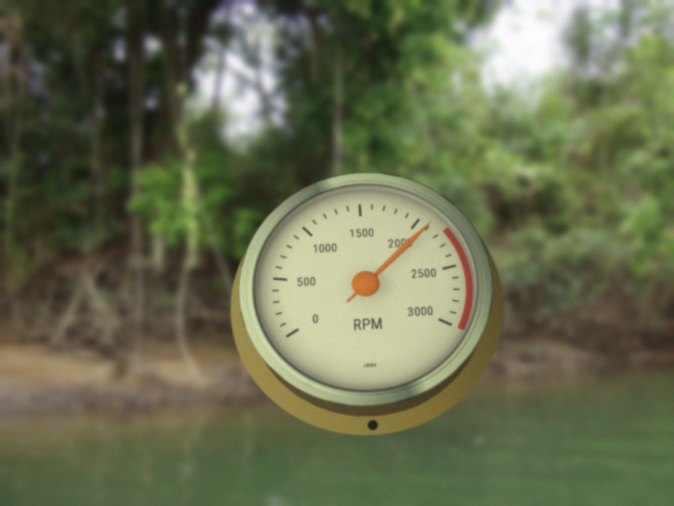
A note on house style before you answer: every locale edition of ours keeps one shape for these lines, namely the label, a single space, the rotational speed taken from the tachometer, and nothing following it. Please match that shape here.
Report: 2100 rpm
